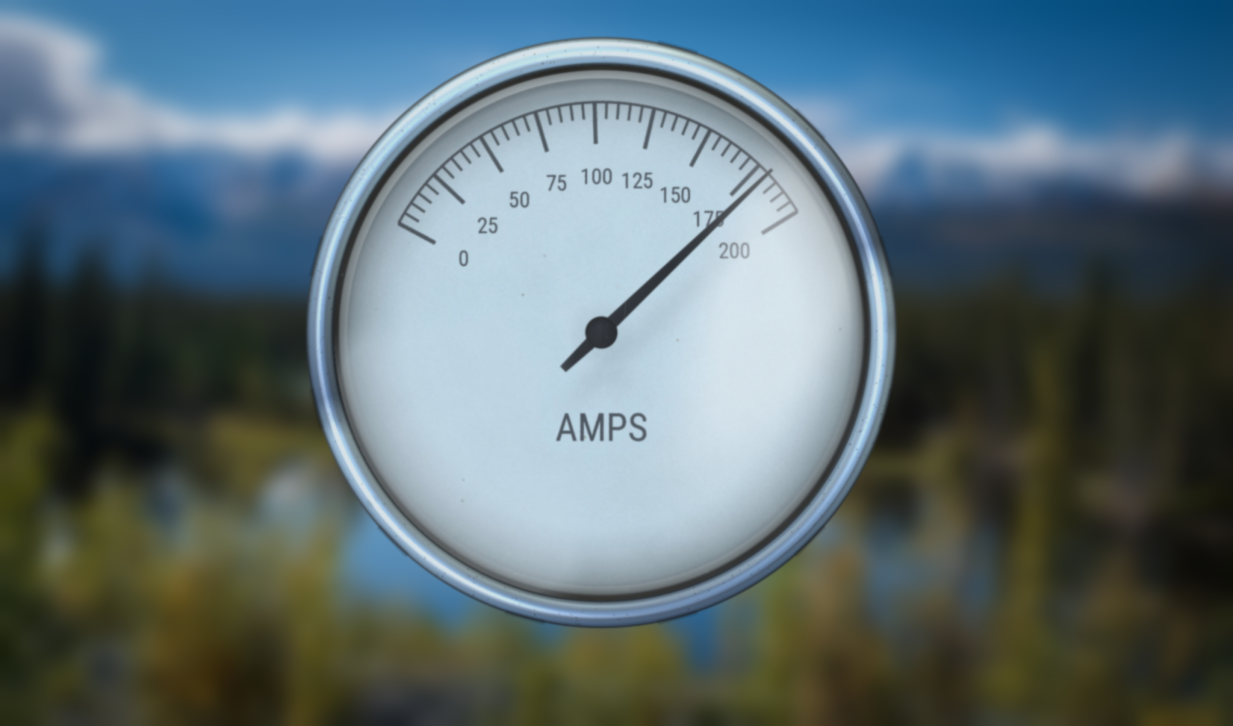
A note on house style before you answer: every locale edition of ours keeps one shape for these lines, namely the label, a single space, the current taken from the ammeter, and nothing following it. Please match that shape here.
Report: 180 A
